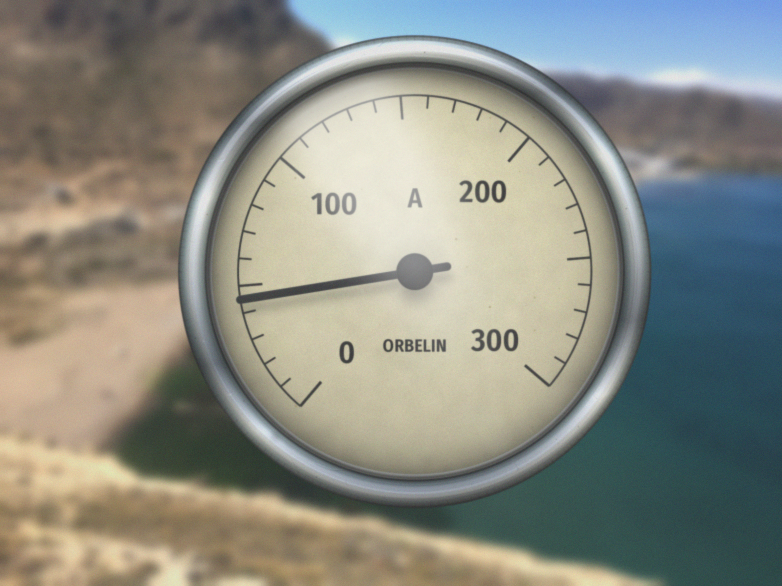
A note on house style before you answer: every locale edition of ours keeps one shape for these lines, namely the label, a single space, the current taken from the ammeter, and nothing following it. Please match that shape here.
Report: 45 A
